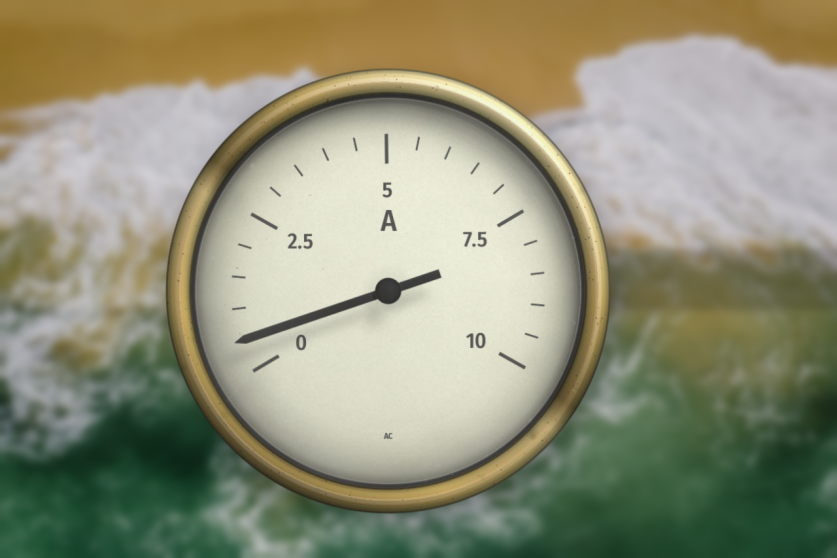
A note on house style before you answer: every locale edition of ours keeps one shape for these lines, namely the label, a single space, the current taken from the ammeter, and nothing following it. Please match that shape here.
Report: 0.5 A
